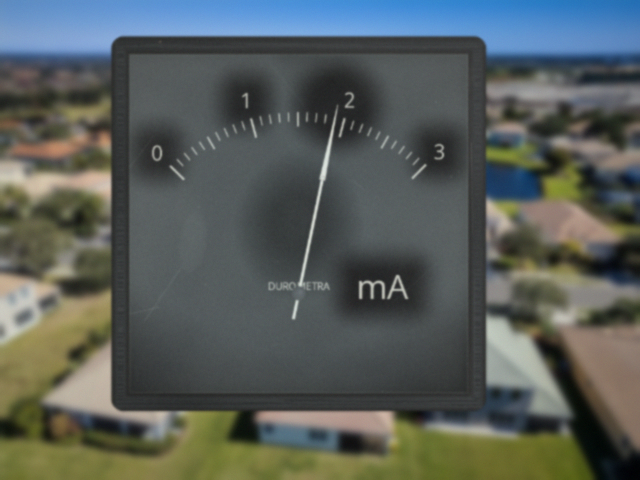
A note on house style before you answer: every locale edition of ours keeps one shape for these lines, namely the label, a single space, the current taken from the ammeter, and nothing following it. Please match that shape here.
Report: 1.9 mA
